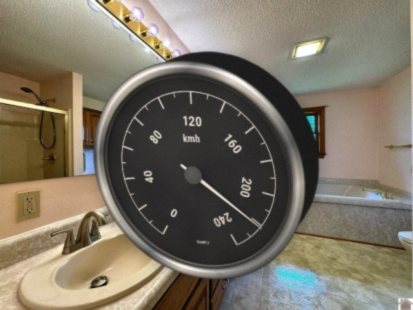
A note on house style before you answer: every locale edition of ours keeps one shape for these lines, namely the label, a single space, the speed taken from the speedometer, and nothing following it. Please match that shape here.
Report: 220 km/h
